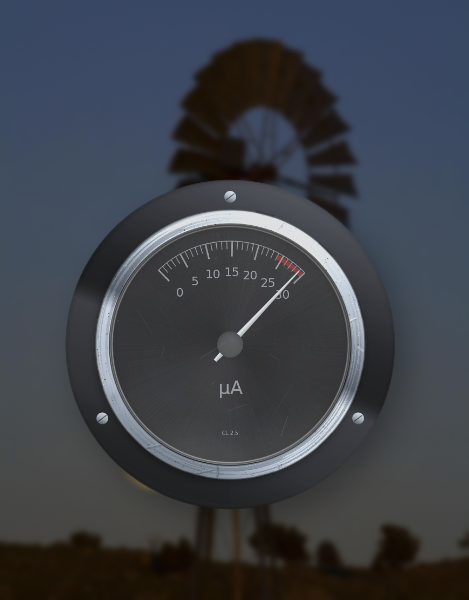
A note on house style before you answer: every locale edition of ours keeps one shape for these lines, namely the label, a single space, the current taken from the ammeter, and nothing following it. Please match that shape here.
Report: 29 µA
